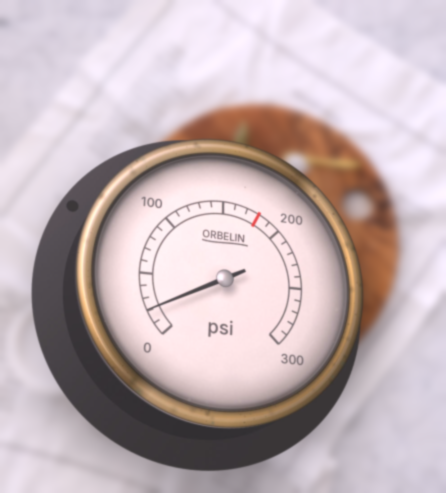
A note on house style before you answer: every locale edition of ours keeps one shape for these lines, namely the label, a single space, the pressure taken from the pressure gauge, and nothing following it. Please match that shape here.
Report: 20 psi
